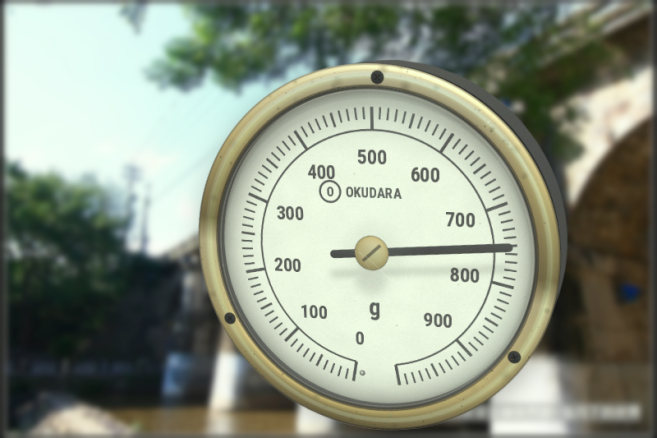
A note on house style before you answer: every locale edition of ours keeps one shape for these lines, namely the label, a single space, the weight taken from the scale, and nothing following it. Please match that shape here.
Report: 750 g
